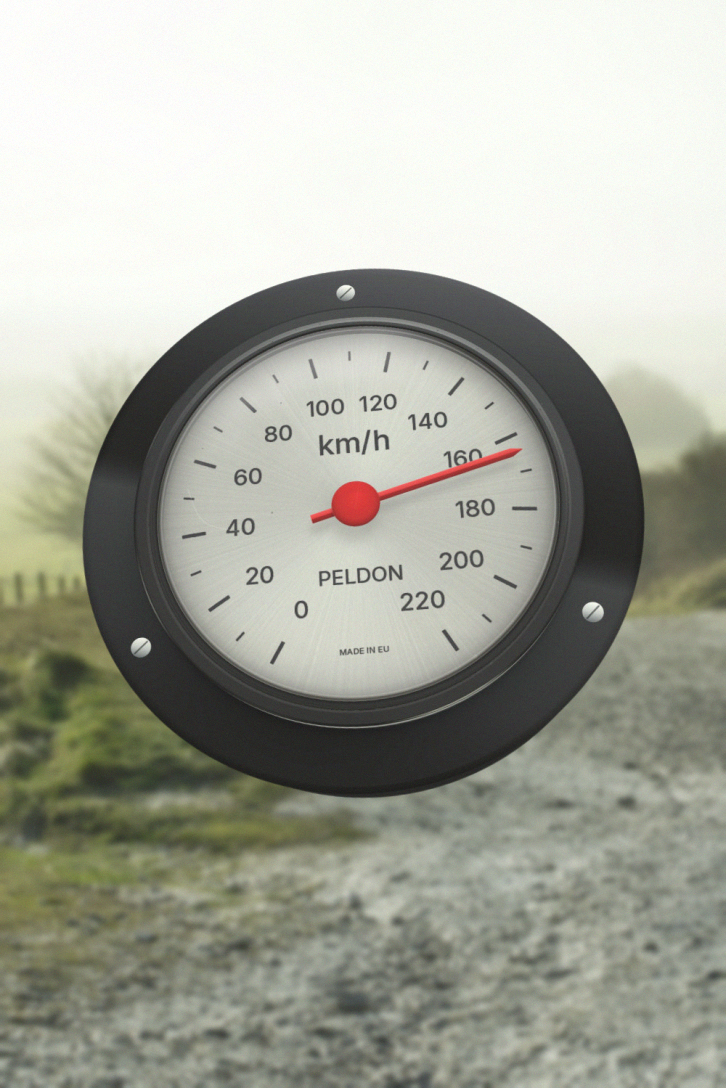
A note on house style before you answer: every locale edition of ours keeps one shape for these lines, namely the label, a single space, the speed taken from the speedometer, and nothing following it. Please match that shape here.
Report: 165 km/h
